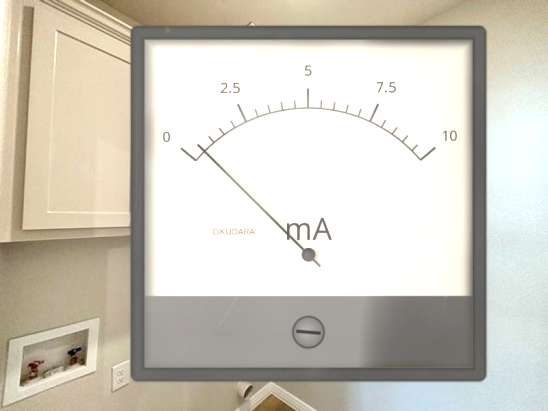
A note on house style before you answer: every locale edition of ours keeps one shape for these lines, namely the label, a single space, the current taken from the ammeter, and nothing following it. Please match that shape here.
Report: 0.5 mA
